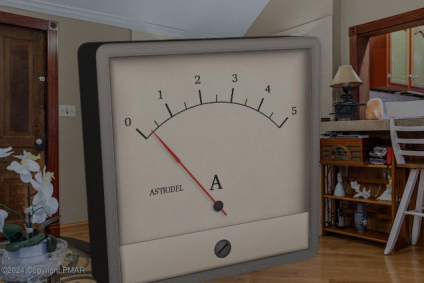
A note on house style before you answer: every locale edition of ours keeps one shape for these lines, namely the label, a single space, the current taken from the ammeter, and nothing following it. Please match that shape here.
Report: 0.25 A
